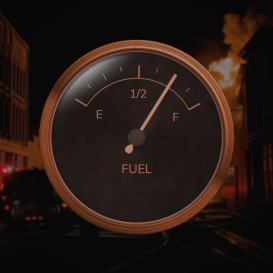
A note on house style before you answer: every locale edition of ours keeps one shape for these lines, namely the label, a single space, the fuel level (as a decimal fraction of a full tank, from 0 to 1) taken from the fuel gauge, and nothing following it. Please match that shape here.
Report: 0.75
